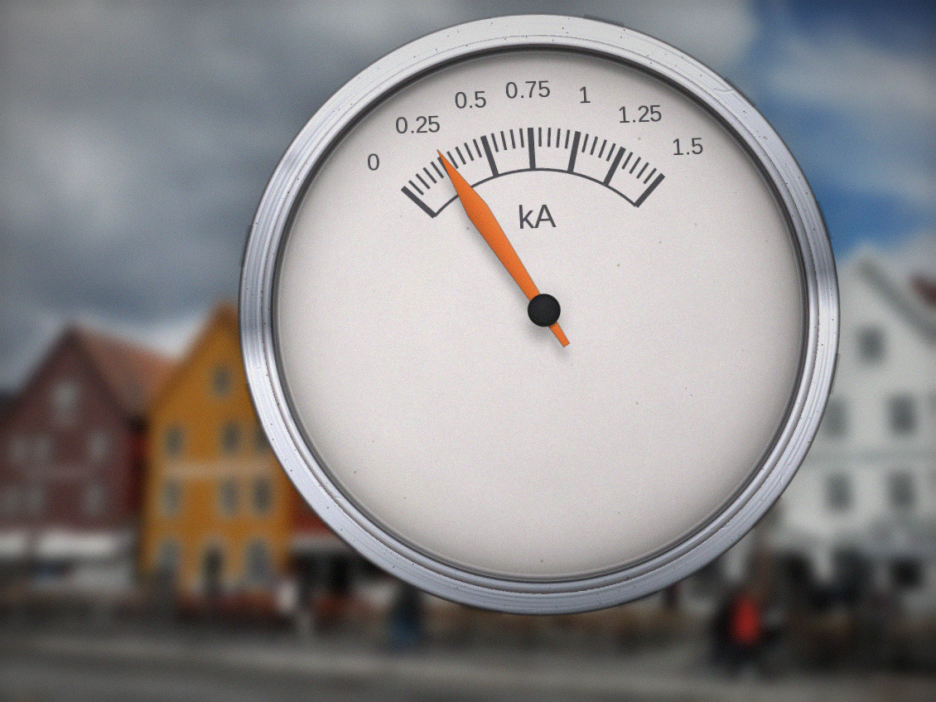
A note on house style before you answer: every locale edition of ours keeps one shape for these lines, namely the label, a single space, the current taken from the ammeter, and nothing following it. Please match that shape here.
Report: 0.25 kA
